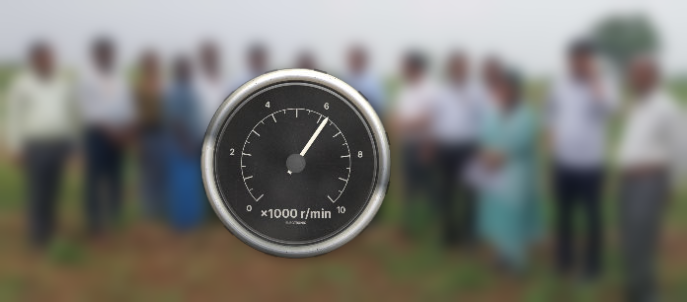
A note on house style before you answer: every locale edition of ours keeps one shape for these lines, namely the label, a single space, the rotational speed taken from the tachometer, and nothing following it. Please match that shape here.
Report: 6250 rpm
